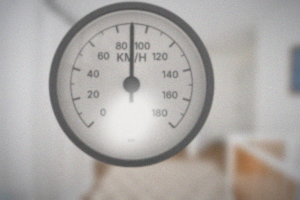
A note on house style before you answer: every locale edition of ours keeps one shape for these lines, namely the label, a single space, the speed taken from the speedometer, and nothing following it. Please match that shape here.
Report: 90 km/h
